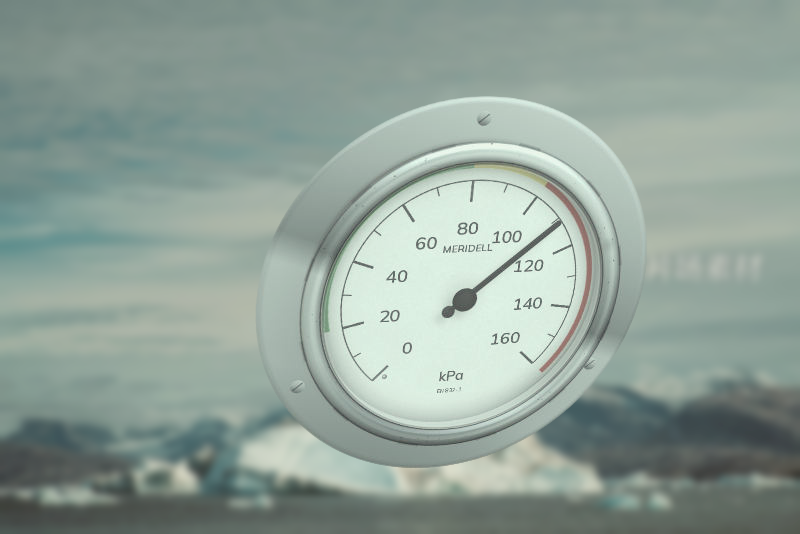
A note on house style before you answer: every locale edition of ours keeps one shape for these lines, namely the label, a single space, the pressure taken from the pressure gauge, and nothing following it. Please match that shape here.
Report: 110 kPa
